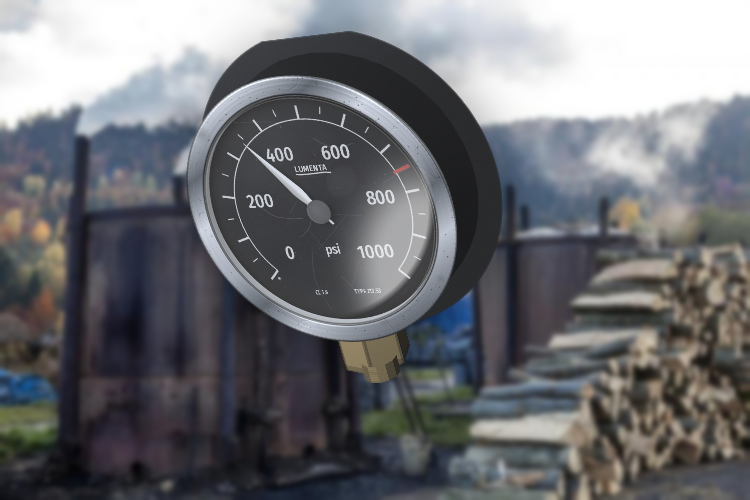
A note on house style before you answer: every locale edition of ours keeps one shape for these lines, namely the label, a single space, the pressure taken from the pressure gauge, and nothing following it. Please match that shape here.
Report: 350 psi
